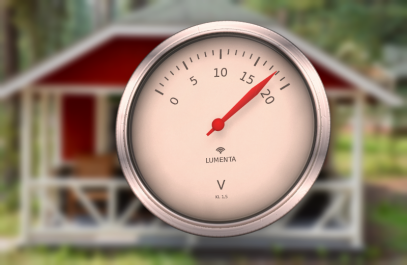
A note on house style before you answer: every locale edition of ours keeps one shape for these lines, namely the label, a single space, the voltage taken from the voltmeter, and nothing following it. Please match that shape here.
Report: 18 V
